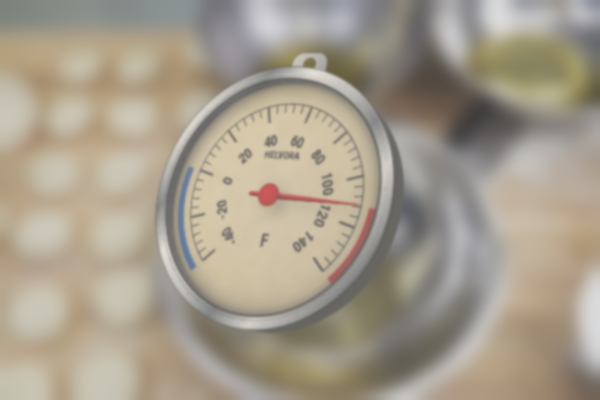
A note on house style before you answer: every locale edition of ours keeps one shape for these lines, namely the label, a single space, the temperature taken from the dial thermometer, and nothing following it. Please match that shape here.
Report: 112 °F
